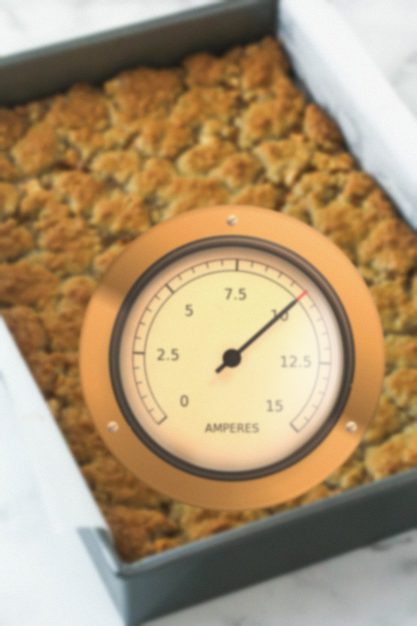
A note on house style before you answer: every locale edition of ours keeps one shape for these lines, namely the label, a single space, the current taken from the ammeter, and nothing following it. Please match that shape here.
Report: 10 A
